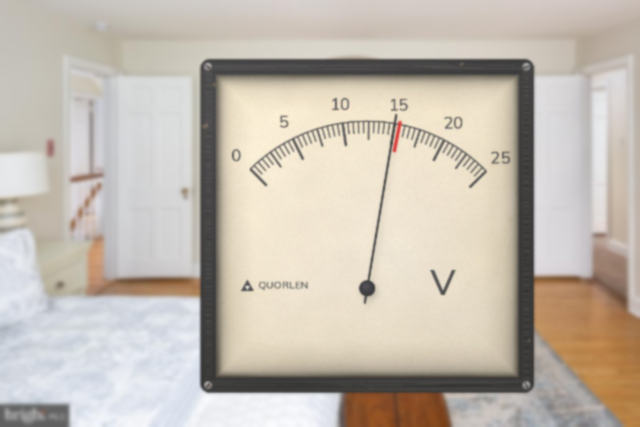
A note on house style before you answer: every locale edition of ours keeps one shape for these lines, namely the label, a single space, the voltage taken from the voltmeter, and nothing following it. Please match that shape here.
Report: 15 V
